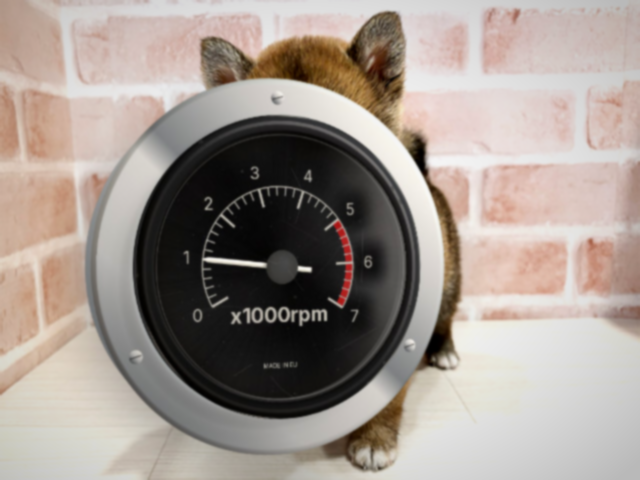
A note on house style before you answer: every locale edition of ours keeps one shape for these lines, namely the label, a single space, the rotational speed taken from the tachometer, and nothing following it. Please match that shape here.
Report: 1000 rpm
